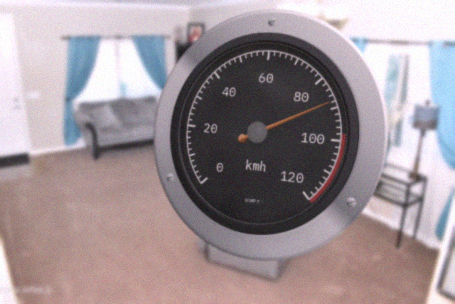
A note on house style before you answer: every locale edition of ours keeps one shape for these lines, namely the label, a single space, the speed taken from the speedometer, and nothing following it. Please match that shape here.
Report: 88 km/h
